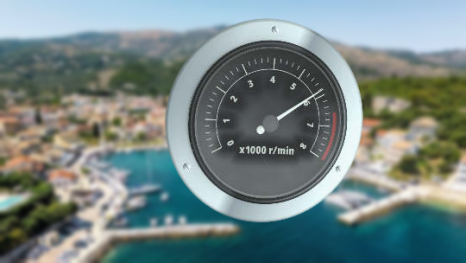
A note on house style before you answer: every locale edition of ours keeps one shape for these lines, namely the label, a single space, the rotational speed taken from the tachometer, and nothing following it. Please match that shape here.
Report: 5800 rpm
